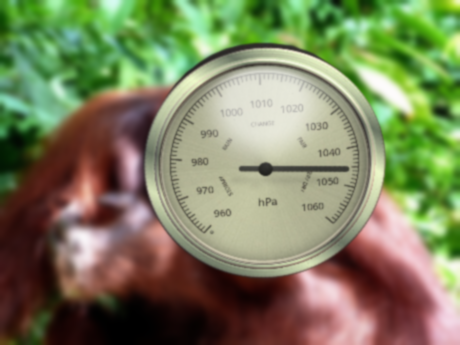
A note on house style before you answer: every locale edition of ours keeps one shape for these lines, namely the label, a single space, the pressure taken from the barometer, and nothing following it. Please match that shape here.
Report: 1045 hPa
